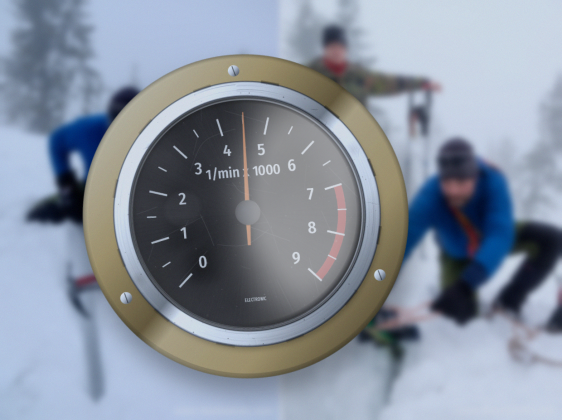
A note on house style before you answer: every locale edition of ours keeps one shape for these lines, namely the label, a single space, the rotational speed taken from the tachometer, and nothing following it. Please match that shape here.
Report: 4500 rpm
